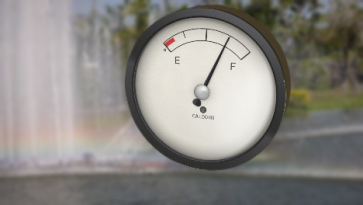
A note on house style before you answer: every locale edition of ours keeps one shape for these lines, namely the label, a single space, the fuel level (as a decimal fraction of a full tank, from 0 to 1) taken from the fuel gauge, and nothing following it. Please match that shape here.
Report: 0.75
